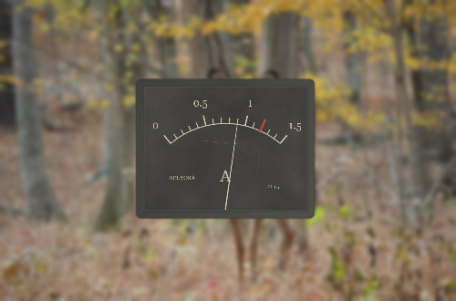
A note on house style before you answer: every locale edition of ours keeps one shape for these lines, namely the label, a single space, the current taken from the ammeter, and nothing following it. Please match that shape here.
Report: 0.9 A
